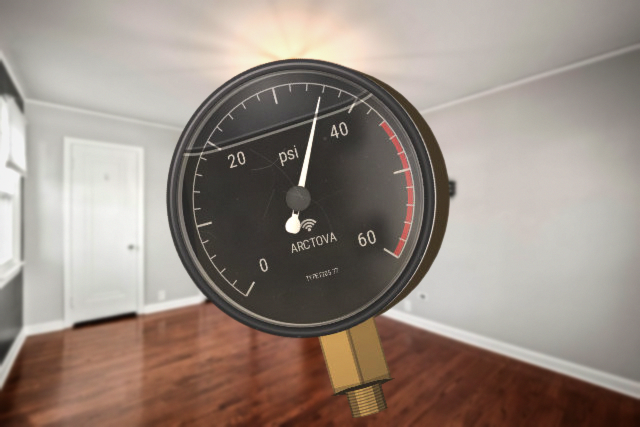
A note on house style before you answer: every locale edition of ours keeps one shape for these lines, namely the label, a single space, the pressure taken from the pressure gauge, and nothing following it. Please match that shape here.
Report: 36 psi
